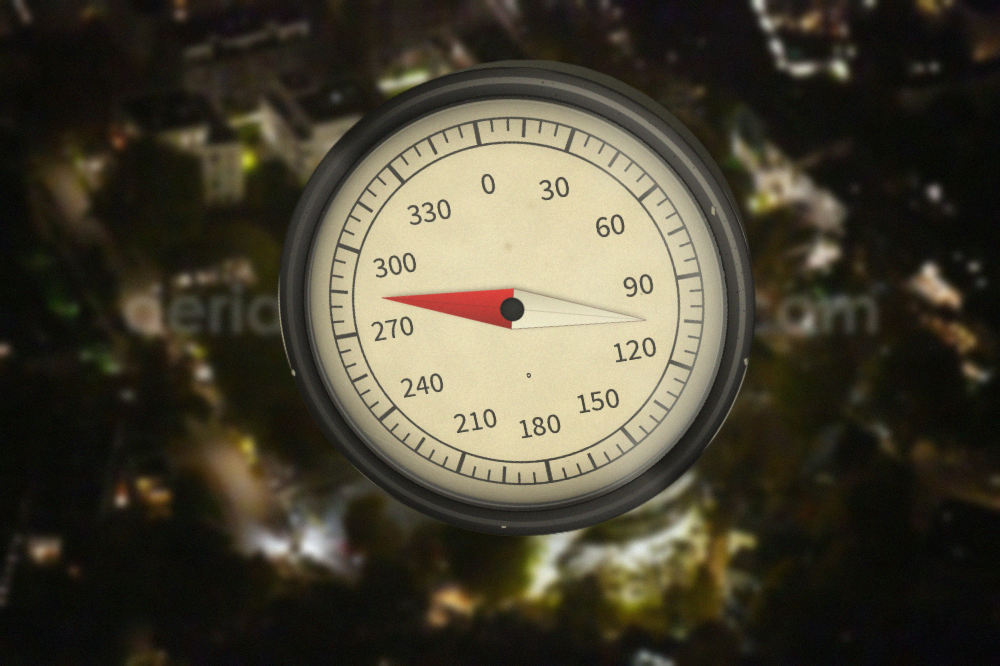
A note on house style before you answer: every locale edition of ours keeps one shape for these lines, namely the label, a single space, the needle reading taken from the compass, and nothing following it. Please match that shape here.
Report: 285 °
